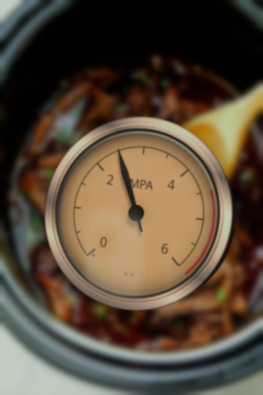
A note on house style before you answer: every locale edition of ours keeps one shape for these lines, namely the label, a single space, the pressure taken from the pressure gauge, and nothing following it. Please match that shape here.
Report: 2.5 MPa
